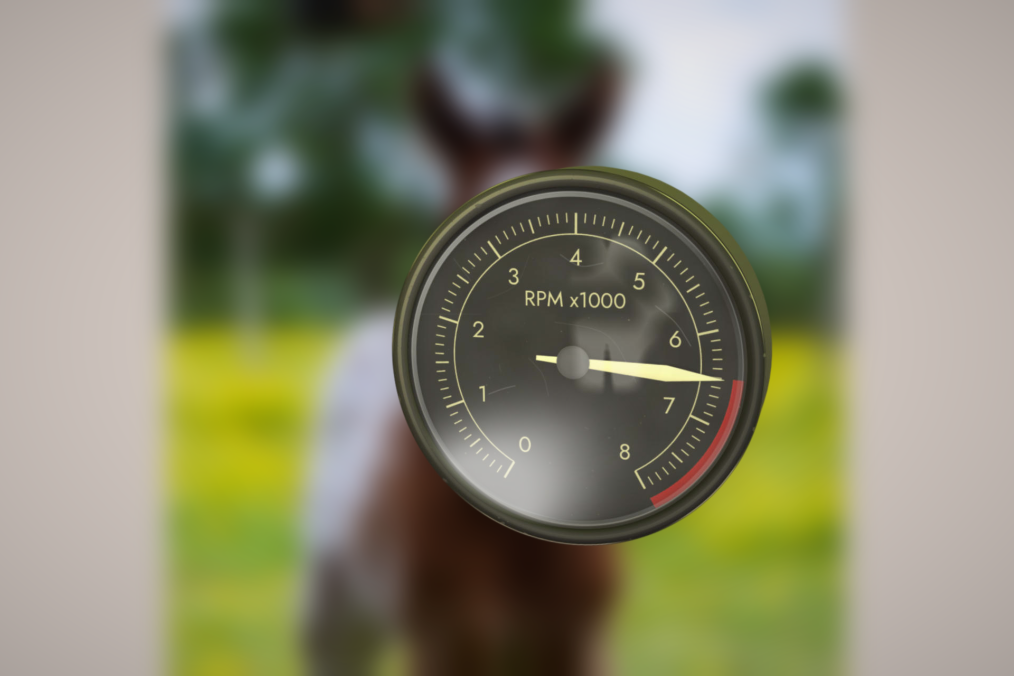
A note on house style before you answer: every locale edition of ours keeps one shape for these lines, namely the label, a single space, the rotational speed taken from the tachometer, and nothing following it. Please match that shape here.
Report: 6500 rpm
